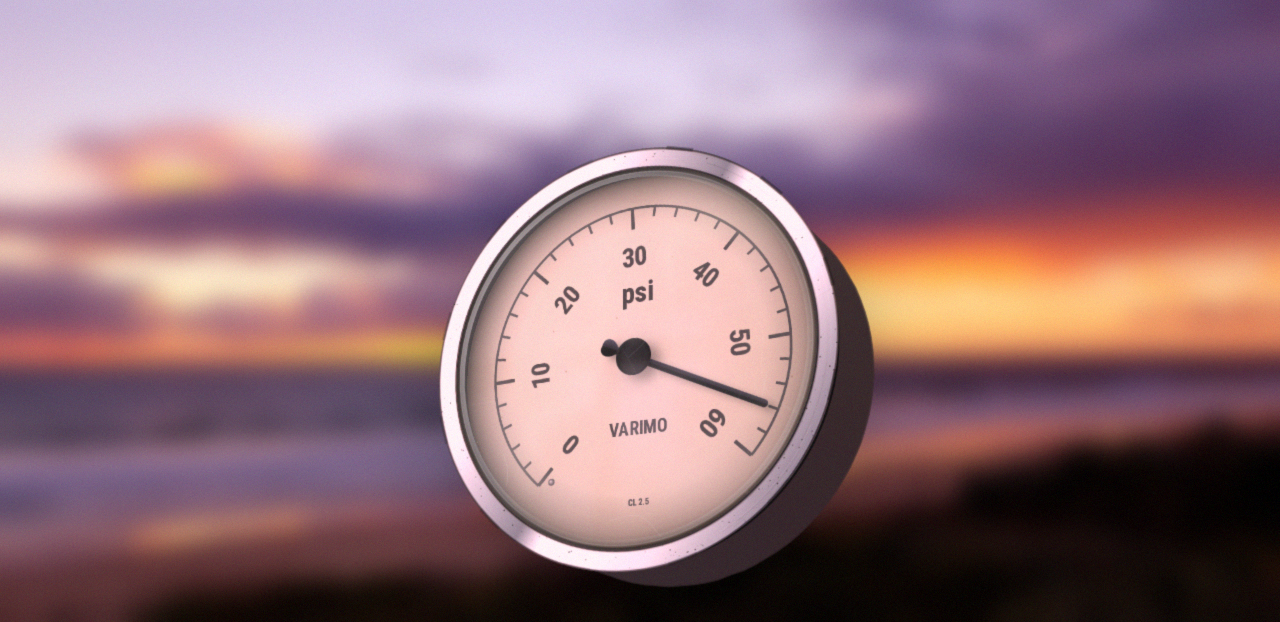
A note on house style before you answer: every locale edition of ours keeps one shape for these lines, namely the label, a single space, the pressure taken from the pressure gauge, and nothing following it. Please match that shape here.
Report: 56 psi
